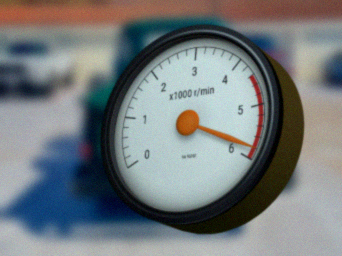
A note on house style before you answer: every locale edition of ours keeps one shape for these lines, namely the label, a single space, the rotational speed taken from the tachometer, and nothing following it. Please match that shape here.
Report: 5800 rpm
